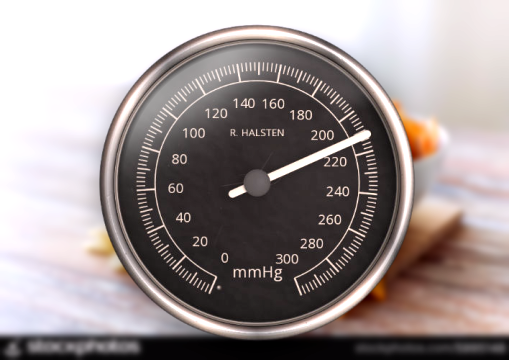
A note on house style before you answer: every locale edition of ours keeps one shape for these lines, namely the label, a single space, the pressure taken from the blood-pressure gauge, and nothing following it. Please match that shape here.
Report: 212 mmHg
